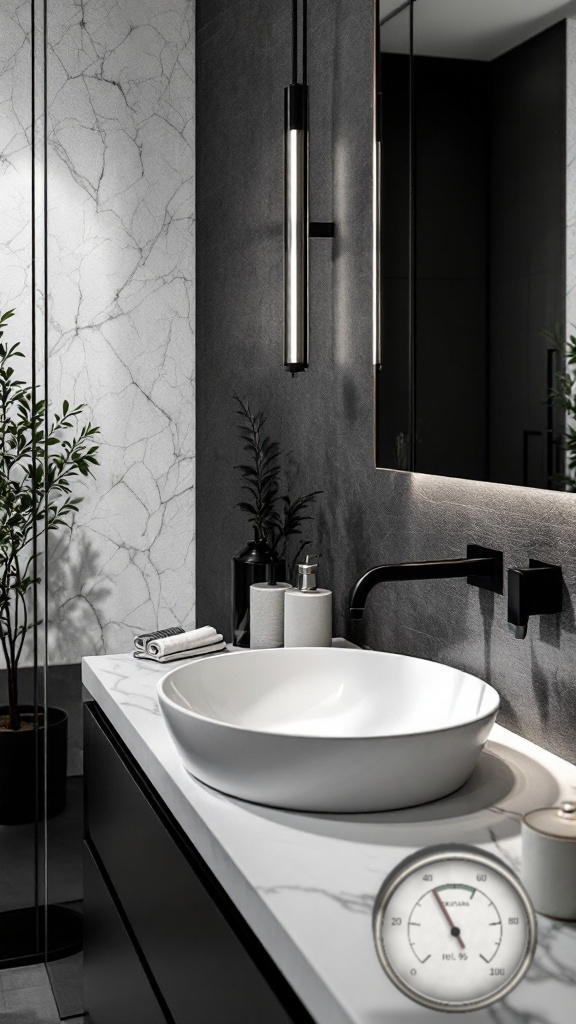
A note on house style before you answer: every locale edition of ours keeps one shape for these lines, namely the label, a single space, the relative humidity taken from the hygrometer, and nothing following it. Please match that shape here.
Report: 40 %
